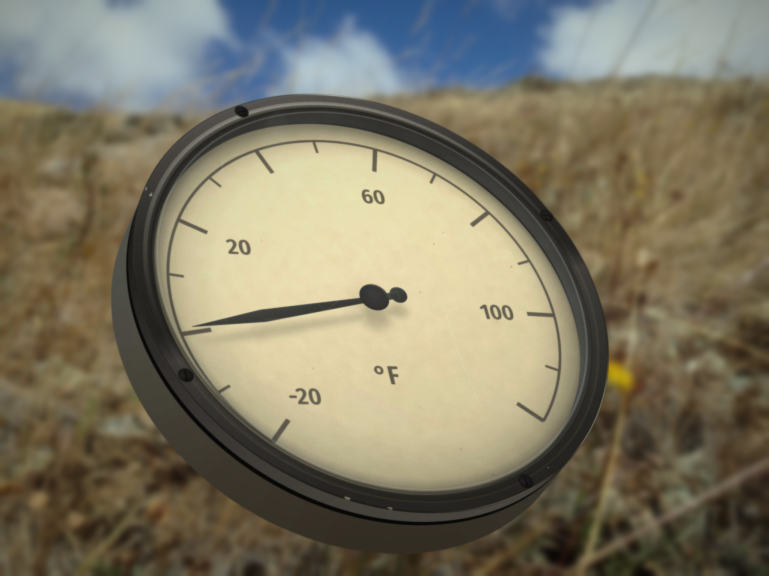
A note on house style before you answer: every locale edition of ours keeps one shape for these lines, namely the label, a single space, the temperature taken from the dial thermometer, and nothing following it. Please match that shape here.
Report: 0 °F
